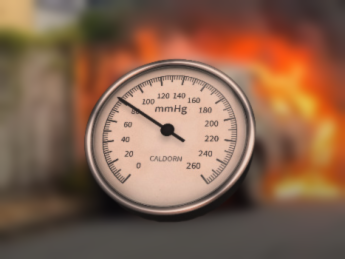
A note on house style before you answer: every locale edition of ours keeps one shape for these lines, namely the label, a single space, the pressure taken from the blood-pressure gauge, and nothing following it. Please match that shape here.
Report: 80 mmHg
